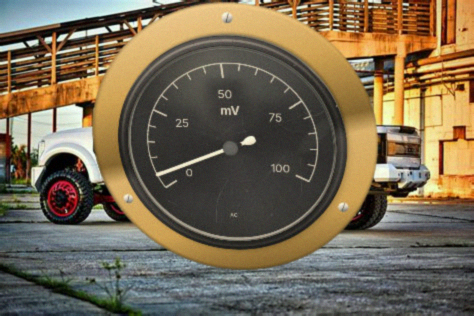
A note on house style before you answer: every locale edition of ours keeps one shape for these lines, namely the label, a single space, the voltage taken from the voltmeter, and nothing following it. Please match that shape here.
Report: 5 mV
